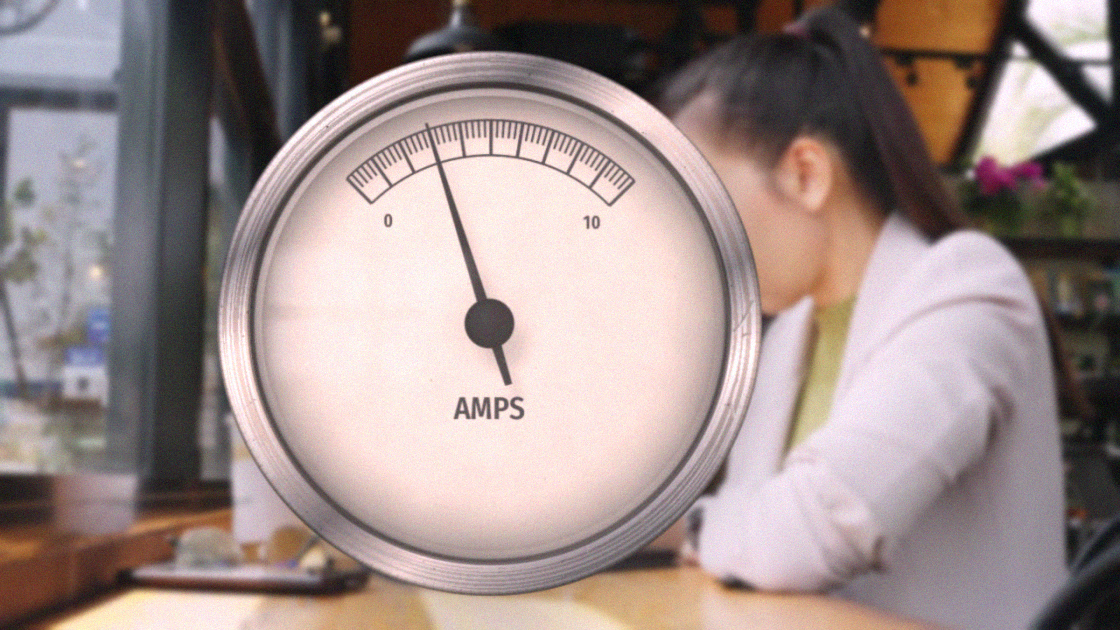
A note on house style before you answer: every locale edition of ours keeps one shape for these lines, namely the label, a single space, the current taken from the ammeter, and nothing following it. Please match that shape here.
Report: 3 A
